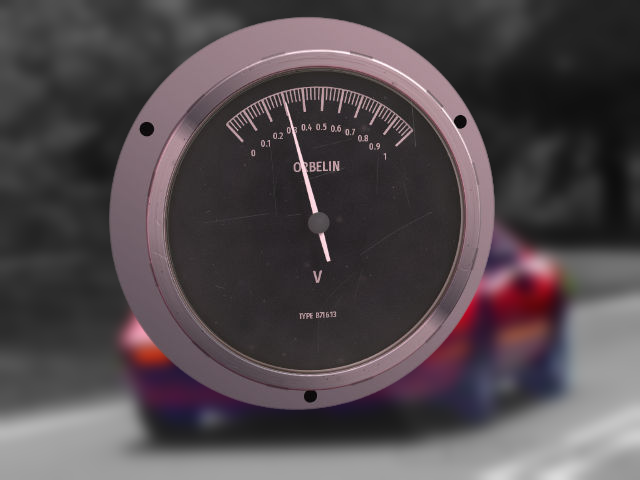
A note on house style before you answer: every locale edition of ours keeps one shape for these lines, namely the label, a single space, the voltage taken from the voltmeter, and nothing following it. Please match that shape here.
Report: 0.3 V
